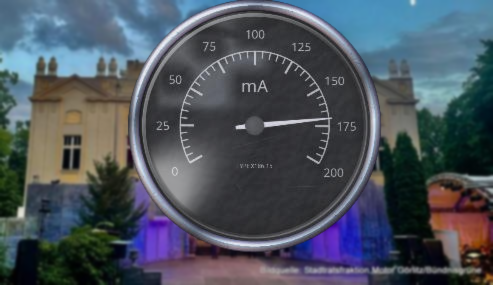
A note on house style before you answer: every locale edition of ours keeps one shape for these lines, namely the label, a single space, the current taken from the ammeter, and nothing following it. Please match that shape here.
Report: 170 mA
